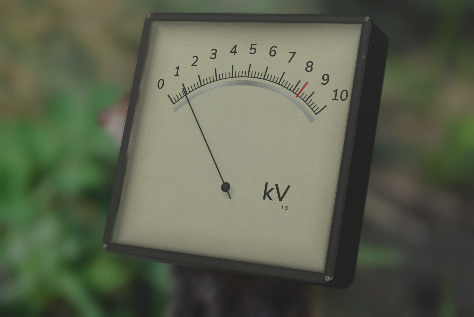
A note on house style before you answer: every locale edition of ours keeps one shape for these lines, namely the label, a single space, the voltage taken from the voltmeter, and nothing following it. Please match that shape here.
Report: 1 kV
